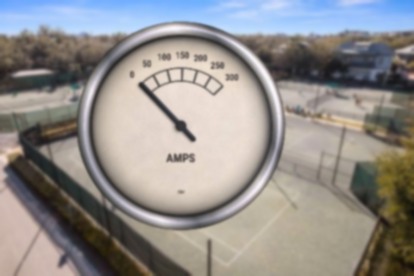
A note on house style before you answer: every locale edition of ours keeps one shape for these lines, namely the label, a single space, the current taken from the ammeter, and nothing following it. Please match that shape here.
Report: 0 A
